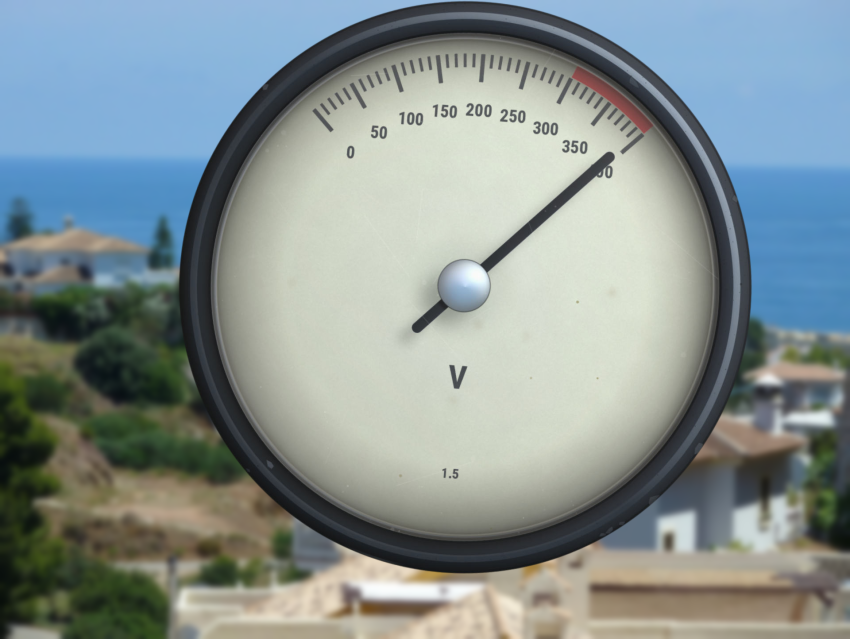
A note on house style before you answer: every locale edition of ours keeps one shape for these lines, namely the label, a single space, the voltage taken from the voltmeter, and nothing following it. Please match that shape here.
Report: 395 V
